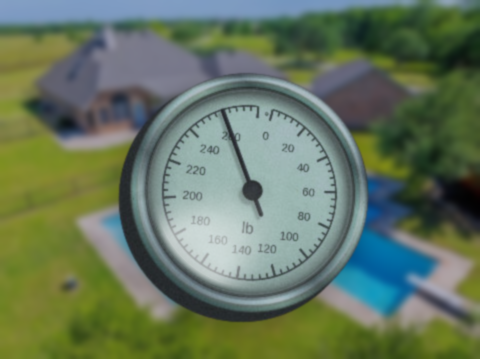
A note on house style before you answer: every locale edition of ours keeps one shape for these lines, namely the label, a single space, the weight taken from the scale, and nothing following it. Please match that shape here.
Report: 260 lb
